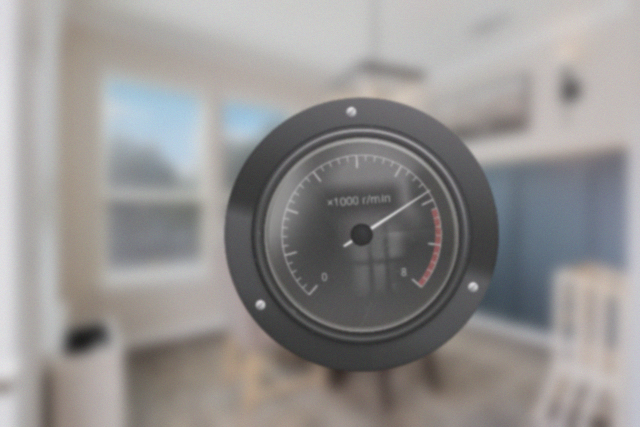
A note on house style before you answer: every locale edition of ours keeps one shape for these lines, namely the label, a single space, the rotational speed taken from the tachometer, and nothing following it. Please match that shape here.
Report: 5800 rpm
